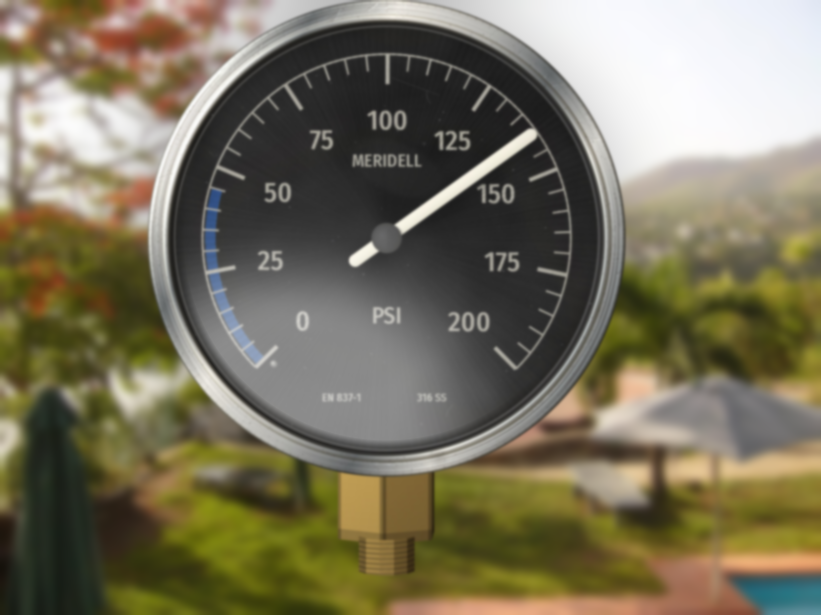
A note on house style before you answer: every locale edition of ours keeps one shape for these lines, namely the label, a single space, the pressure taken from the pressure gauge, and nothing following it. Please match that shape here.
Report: 140 psi
